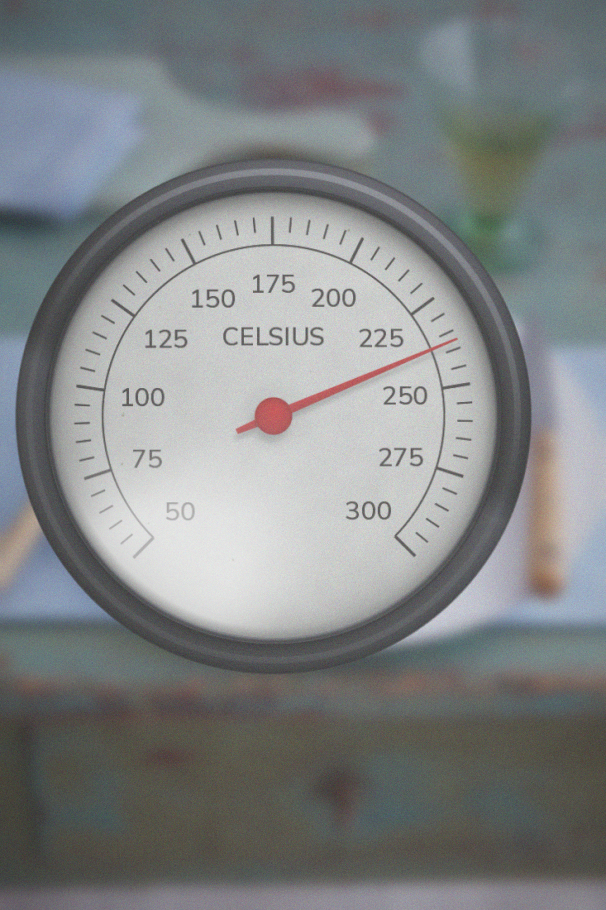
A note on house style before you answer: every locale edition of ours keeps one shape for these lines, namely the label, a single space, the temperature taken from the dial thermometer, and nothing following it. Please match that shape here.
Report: 237.5 °C
